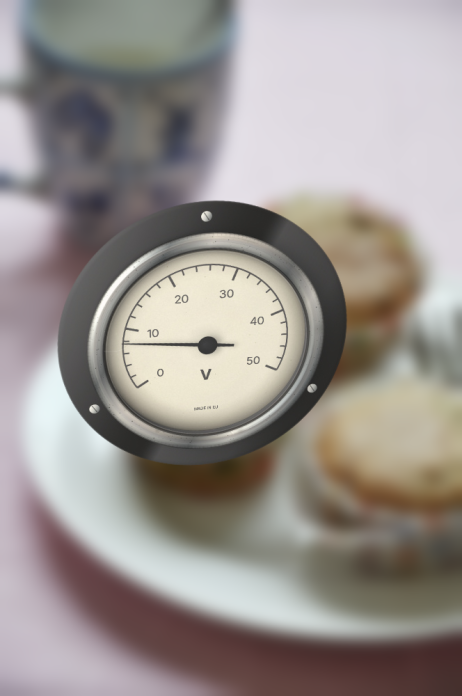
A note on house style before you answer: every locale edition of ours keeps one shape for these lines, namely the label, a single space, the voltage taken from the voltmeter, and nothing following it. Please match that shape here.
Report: 8 V
